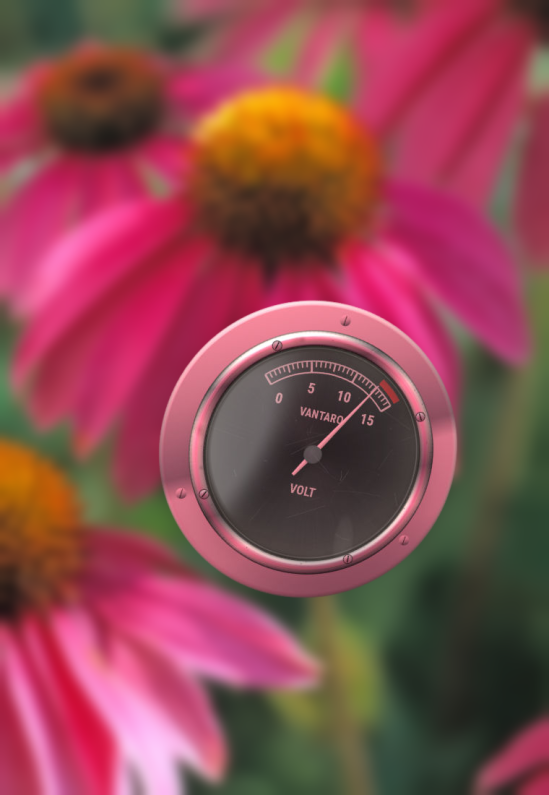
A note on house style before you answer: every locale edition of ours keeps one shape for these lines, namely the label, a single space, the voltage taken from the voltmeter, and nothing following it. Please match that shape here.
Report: 12.5 V
